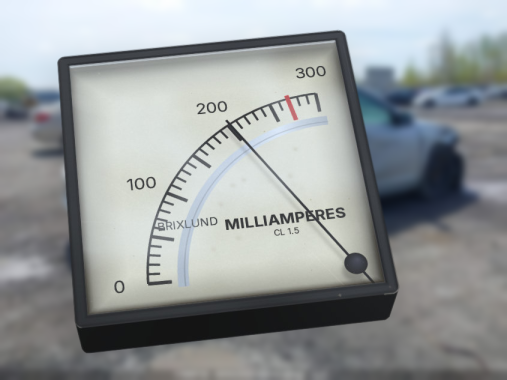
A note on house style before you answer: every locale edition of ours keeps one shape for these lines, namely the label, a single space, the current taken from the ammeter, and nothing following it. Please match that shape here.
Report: 200 mA
